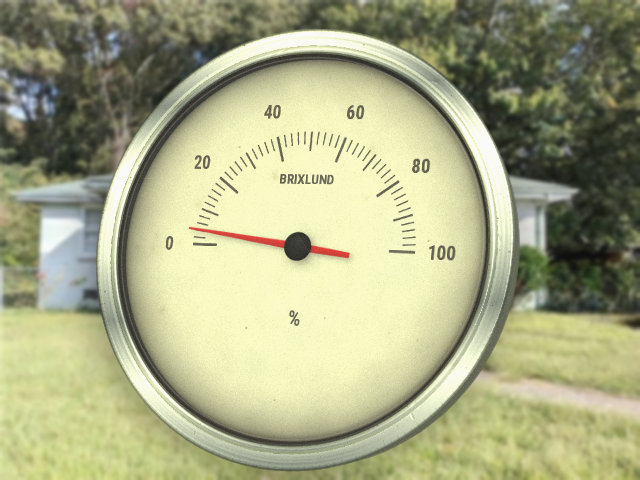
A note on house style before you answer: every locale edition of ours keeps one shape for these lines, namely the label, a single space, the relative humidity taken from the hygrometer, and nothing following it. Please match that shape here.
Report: 4 %
